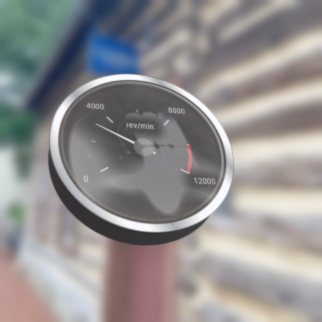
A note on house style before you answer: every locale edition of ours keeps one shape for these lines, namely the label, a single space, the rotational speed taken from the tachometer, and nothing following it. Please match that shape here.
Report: 3000 rpm
